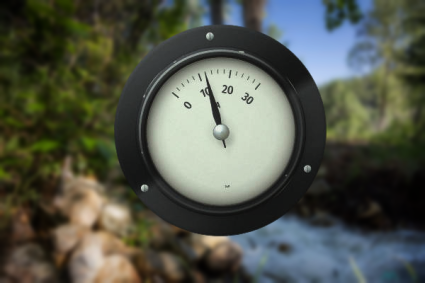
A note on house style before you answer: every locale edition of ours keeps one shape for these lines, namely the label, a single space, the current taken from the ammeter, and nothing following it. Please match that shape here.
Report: 12 A
